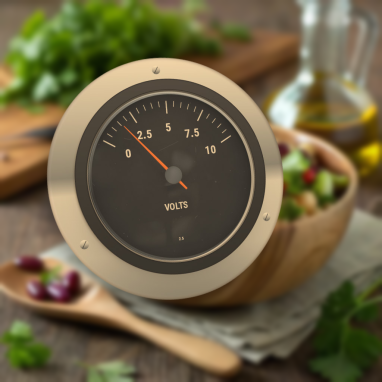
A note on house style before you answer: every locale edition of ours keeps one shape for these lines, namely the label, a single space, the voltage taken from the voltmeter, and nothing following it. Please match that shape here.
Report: 1.5 V
